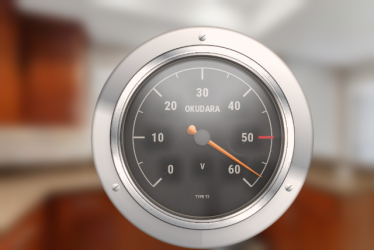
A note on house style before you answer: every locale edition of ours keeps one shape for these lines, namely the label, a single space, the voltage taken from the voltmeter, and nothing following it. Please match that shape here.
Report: 57.5 V
